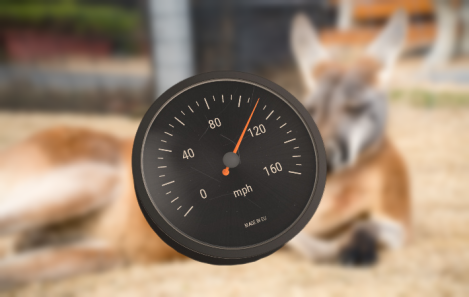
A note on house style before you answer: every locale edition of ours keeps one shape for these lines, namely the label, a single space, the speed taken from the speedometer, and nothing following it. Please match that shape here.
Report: 110 mph
